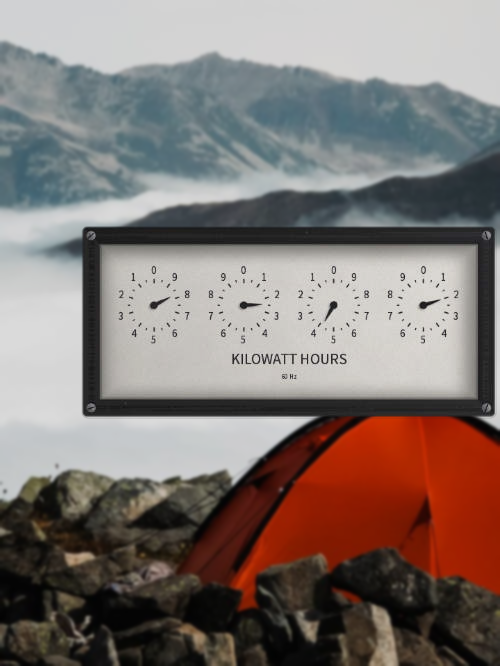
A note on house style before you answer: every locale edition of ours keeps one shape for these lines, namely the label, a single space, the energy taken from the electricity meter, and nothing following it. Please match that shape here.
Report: 8242 kWh
